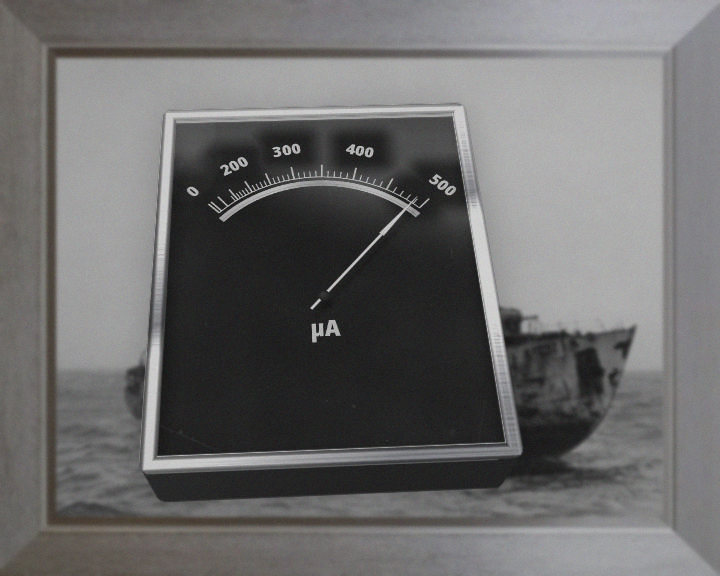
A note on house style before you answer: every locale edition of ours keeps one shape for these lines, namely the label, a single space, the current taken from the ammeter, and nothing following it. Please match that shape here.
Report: 490 µA
